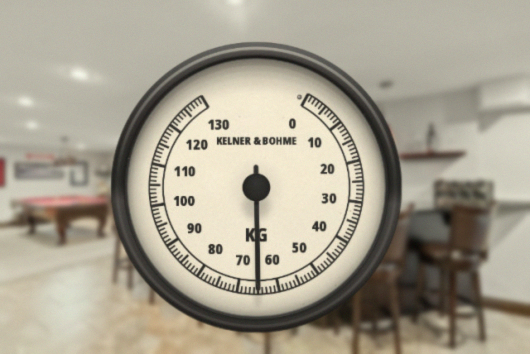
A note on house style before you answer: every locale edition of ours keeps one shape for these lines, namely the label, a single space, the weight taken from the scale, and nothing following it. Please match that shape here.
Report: 65 kg
